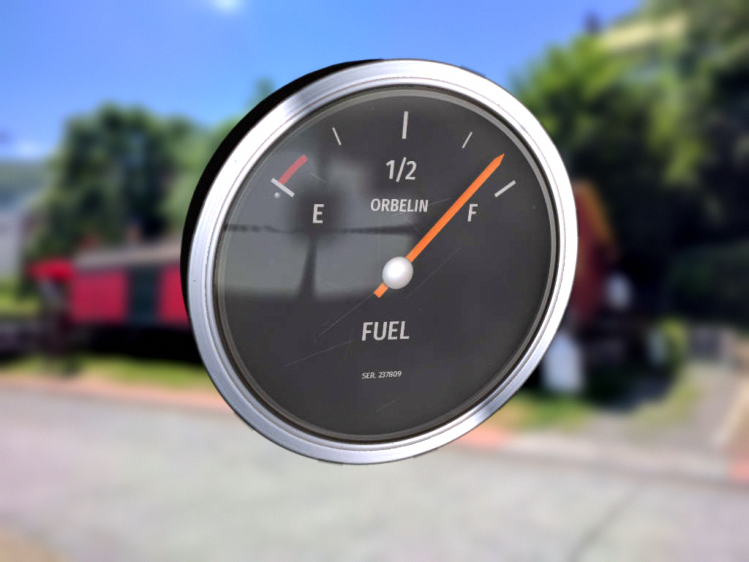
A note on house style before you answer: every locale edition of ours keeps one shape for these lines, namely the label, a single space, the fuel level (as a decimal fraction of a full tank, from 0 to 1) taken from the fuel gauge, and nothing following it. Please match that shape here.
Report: 0.875
